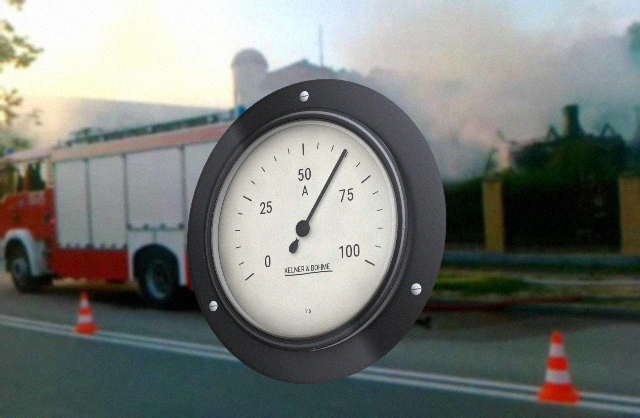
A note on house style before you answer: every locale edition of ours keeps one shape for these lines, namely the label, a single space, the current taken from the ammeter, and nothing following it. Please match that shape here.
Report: 65 A
